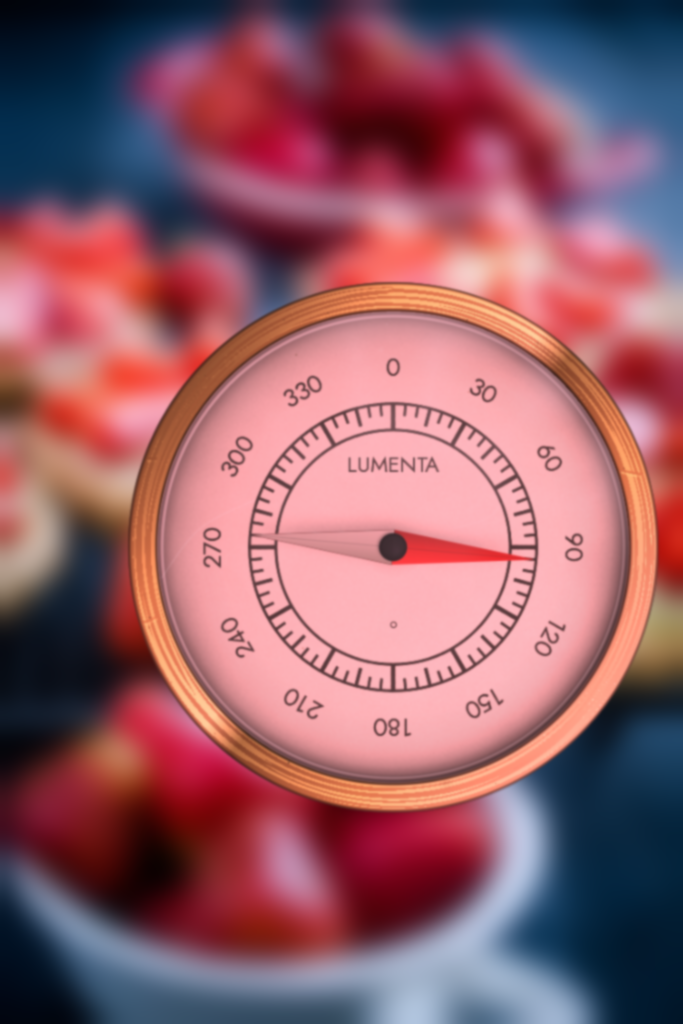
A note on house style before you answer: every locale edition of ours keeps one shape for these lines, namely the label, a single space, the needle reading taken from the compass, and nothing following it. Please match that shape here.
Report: 95 °
